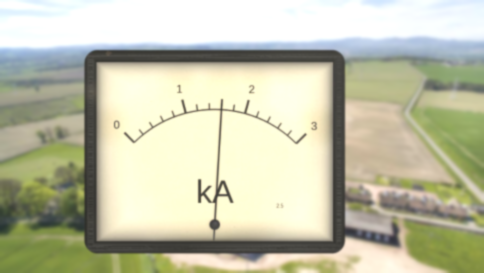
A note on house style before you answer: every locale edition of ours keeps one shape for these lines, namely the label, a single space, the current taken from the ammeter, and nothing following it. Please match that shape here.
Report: 1.6 kA
